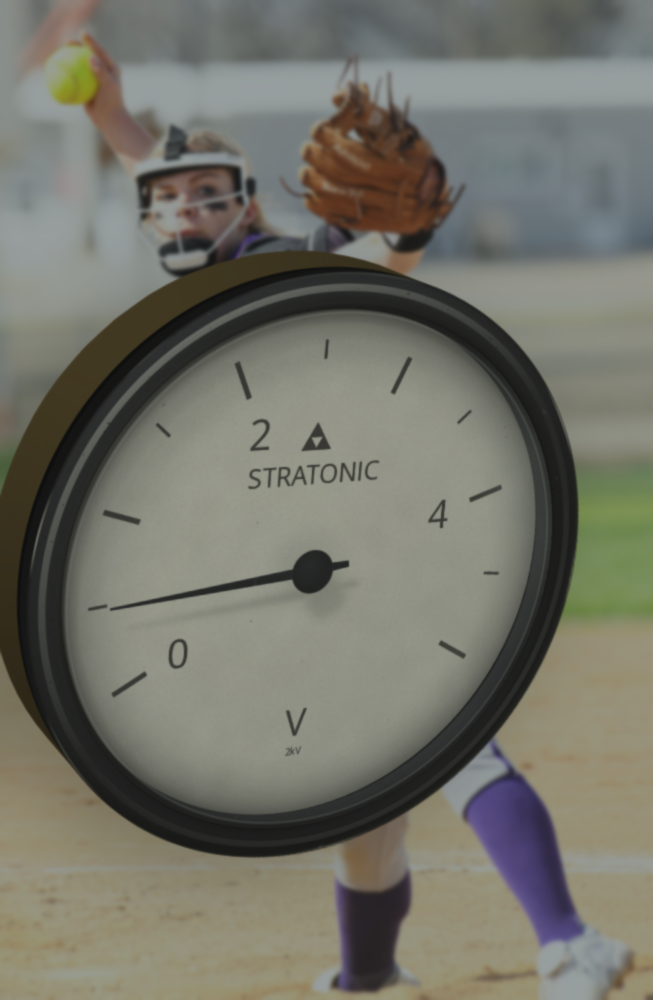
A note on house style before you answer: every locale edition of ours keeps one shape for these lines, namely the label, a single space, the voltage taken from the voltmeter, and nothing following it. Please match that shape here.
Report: 0.5 V
